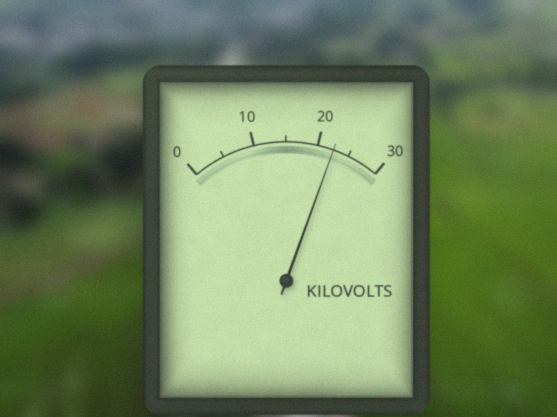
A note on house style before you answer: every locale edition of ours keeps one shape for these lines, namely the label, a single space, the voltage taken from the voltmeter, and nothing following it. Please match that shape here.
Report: 22.5 kV
